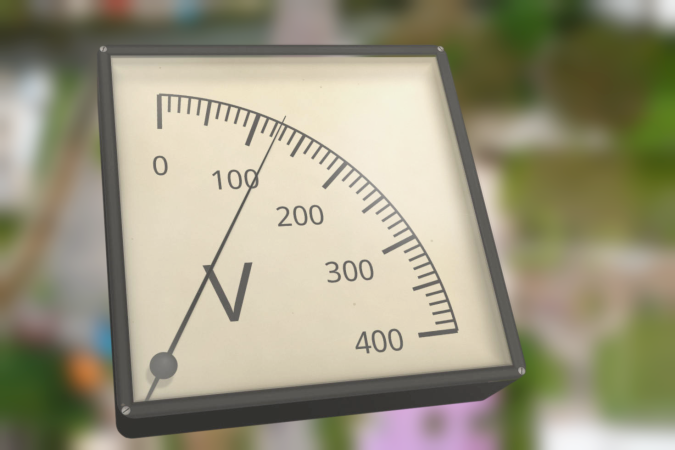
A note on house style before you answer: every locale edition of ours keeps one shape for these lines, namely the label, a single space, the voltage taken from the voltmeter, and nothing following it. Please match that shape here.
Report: 125 V
